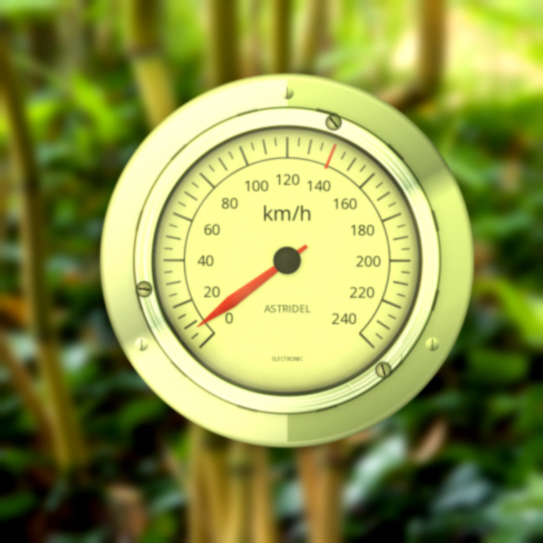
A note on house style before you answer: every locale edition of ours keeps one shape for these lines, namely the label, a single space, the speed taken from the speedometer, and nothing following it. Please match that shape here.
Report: 7.5 km/h
